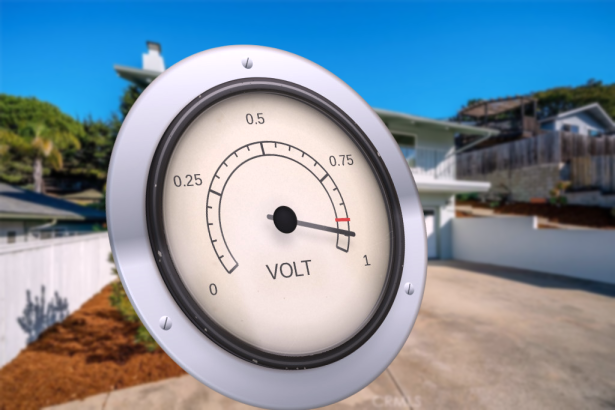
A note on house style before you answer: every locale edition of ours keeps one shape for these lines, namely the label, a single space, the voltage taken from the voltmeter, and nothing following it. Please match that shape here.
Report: 0.95 V
